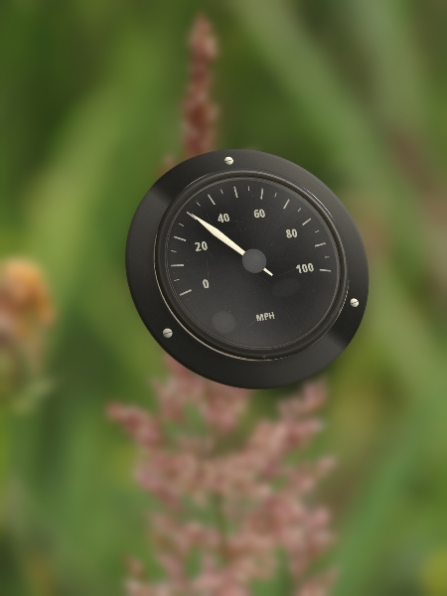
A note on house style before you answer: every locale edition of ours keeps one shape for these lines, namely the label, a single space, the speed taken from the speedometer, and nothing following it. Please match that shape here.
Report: 30 mph
